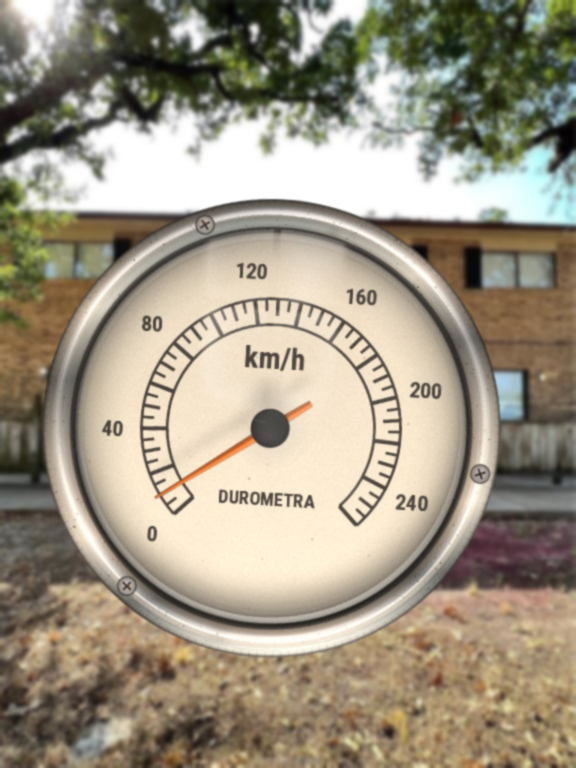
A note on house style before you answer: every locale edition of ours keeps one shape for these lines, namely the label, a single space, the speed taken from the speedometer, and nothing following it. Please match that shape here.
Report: 10 km/h
